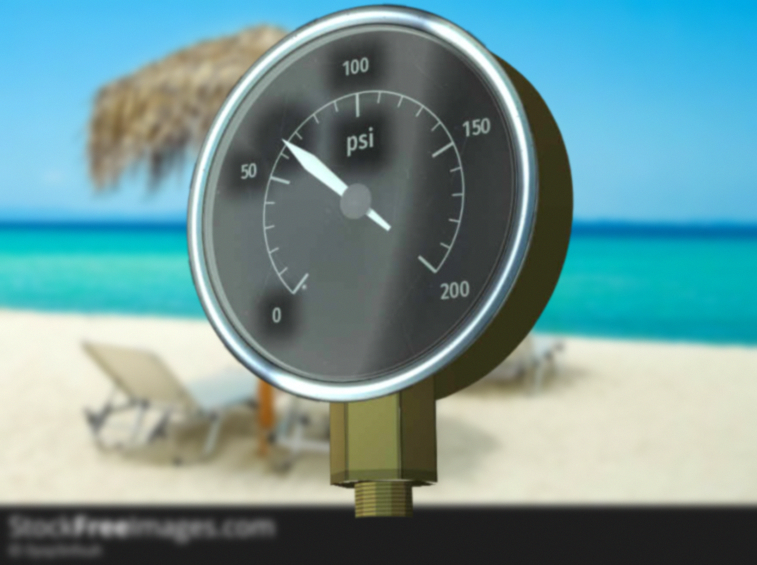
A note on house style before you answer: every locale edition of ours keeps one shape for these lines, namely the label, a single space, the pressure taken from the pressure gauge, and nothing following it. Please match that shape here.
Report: 65 psi
